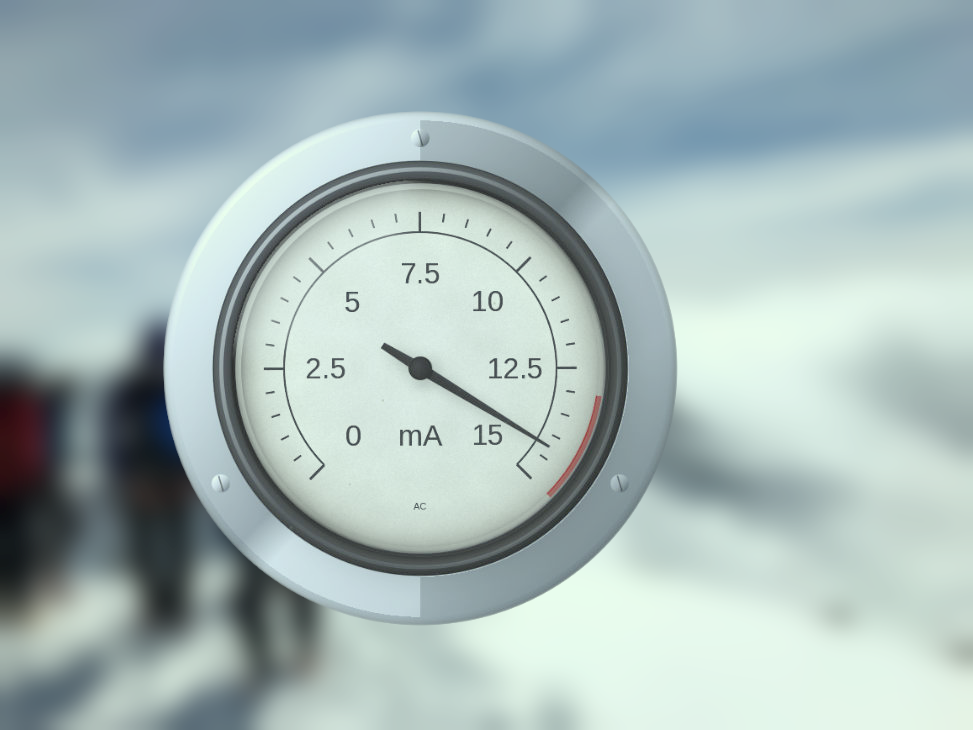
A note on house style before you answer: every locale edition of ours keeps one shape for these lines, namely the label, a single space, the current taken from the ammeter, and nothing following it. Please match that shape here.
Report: 14.25 mA
